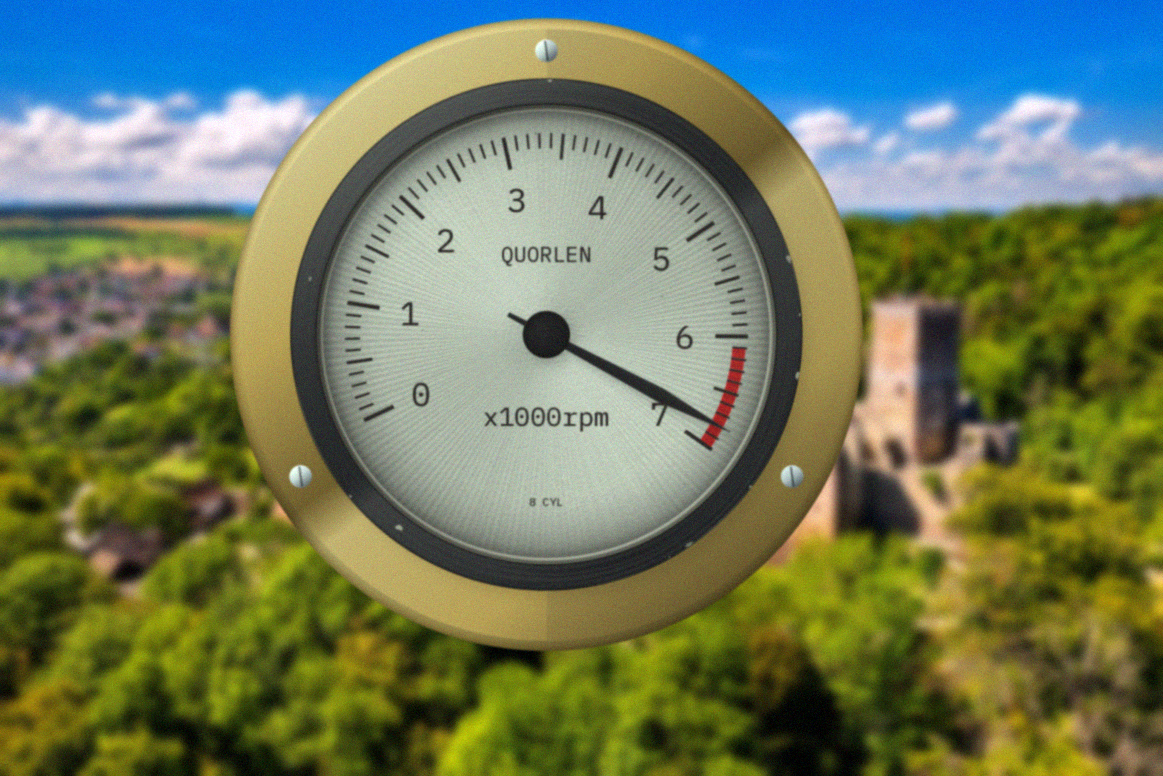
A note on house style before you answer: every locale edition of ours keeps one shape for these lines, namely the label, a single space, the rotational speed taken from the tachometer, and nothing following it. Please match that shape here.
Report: 6800 rpm
